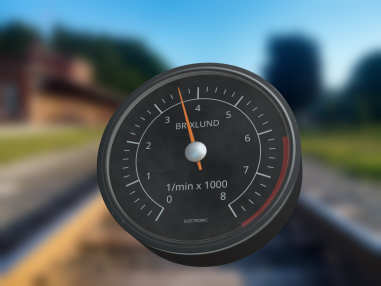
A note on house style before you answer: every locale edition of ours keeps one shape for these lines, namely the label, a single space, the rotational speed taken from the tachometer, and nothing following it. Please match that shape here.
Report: 3600 rpm
